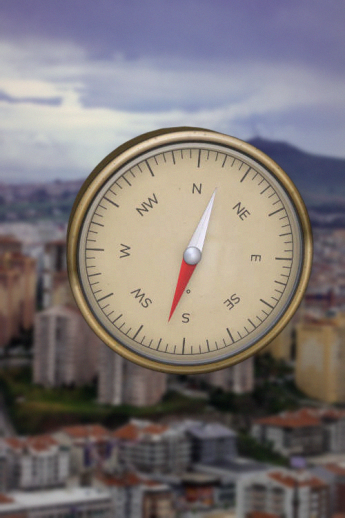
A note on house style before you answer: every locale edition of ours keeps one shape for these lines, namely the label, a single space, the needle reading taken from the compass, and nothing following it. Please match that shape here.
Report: 195 °
